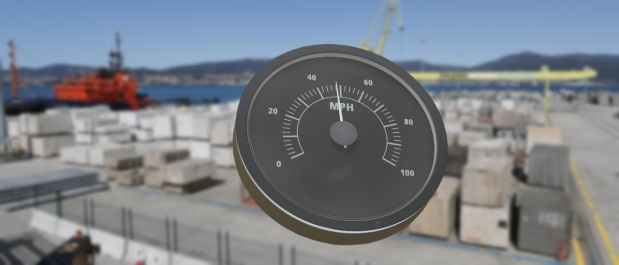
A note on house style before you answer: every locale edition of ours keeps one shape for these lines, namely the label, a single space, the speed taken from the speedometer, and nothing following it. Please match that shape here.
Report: 48 mph
